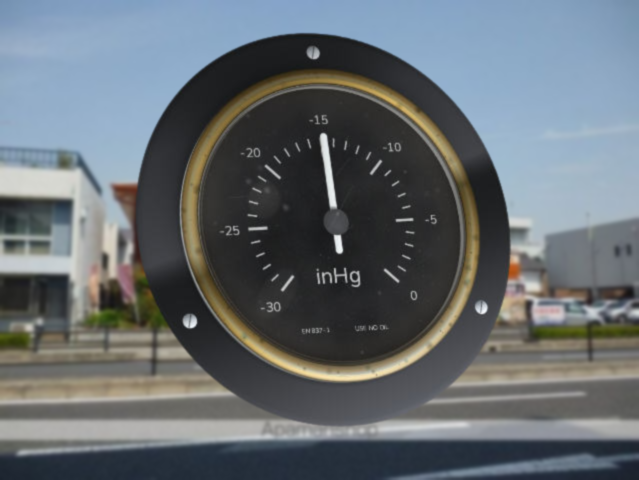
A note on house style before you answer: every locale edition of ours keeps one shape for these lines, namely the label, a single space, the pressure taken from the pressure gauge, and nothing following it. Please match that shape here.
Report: -15 inHg
